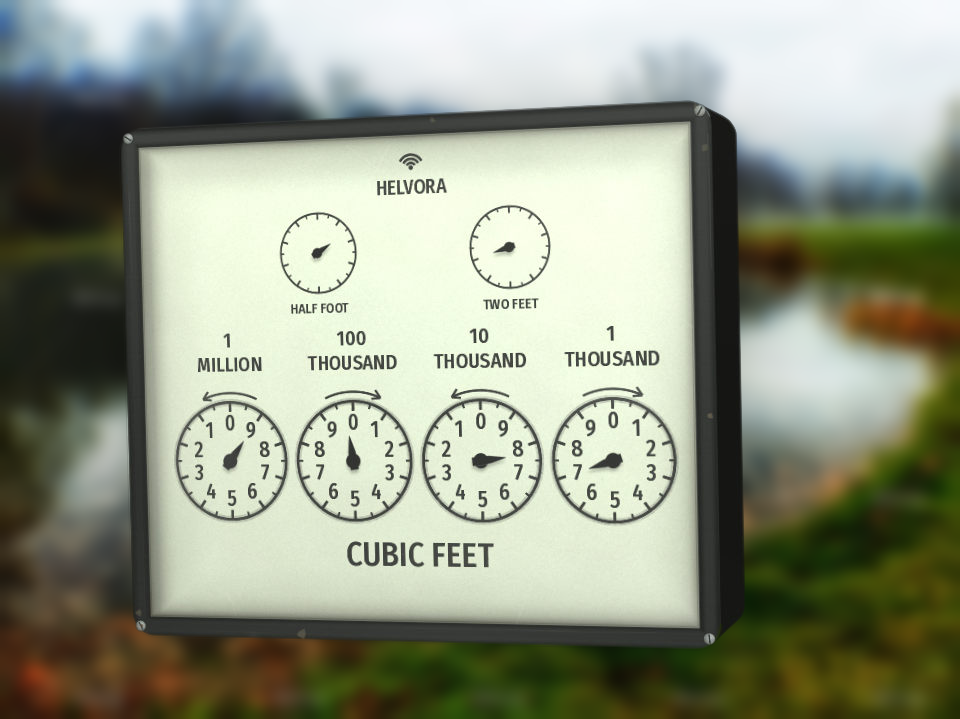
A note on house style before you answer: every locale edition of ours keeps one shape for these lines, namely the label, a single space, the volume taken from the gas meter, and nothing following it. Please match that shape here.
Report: 897700 ft³
